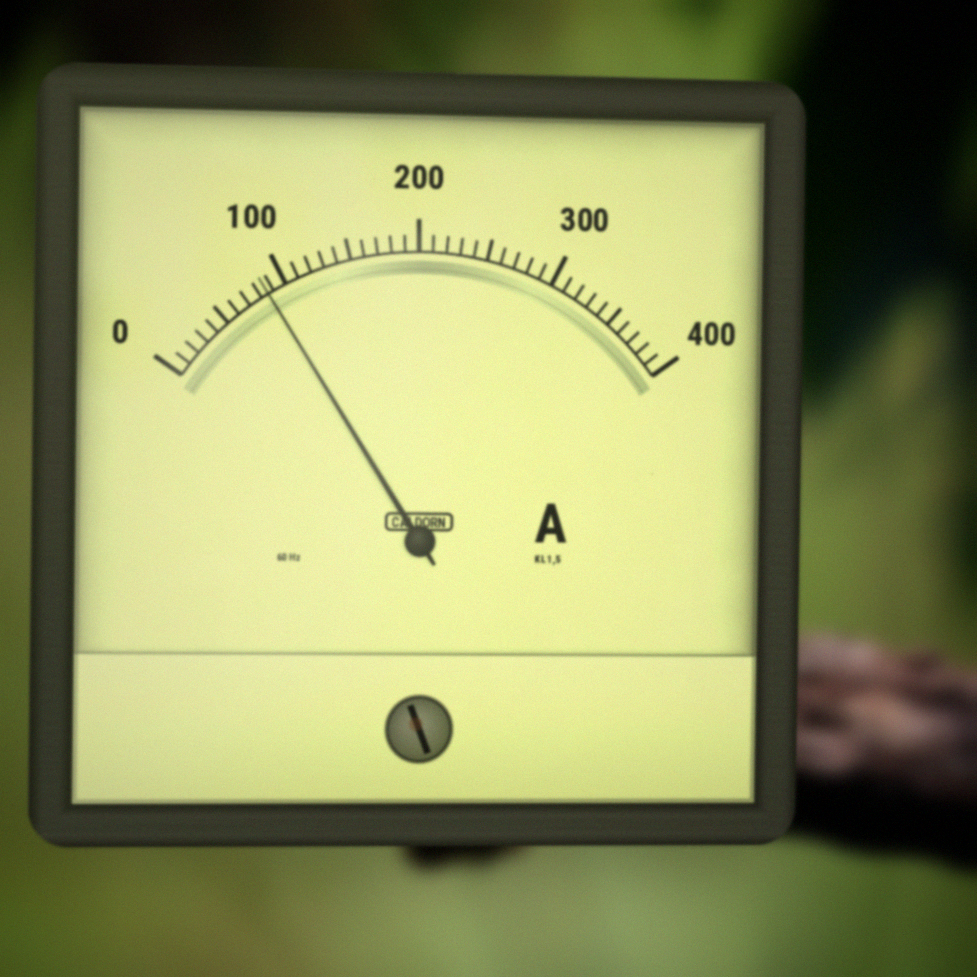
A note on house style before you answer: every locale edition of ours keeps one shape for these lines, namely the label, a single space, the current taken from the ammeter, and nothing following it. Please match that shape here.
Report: 85 A
